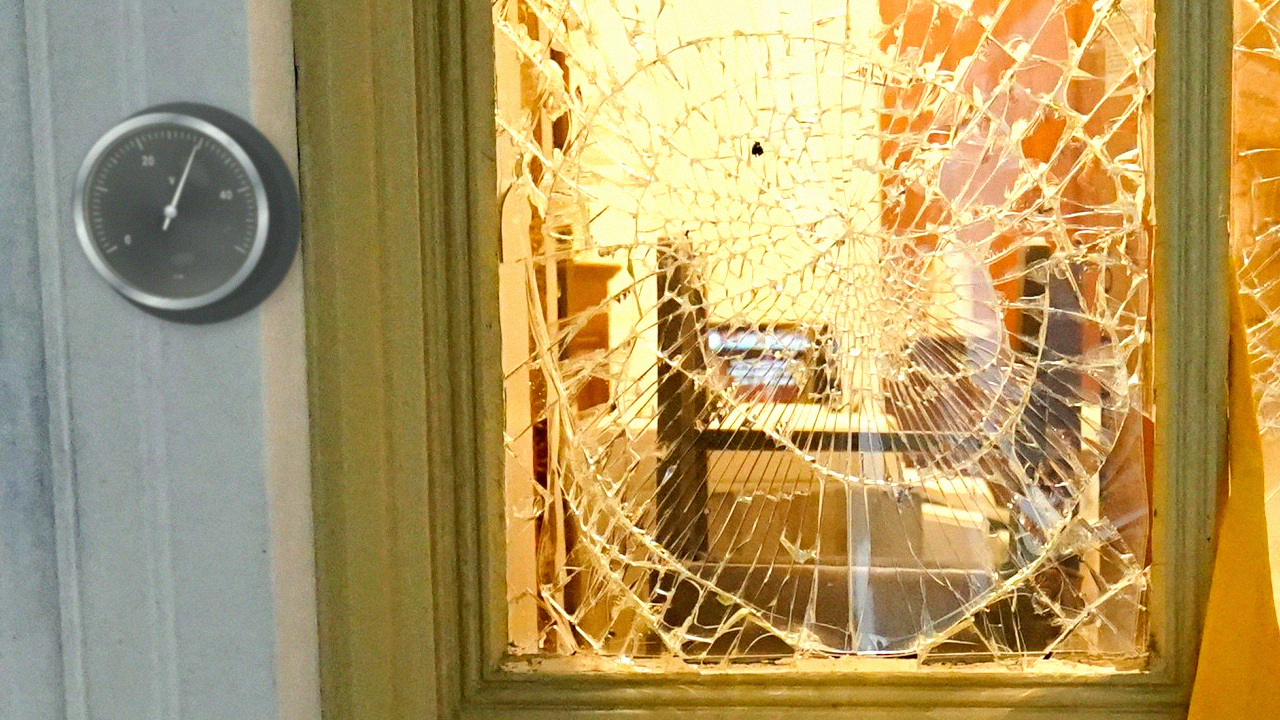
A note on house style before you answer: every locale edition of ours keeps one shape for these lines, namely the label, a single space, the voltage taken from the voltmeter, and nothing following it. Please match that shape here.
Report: 30 V
